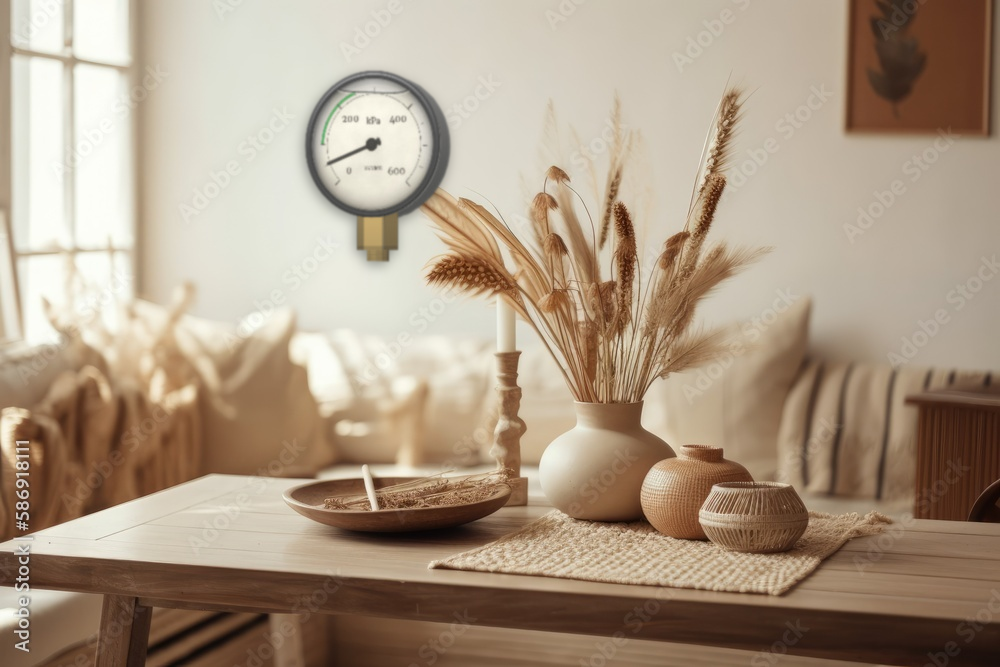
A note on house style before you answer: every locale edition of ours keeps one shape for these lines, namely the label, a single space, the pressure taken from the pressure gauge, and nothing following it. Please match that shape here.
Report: 50 kPa
